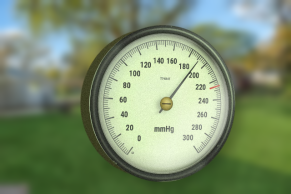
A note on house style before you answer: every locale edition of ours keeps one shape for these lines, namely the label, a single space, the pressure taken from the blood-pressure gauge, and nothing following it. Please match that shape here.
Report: 190 mmHg
